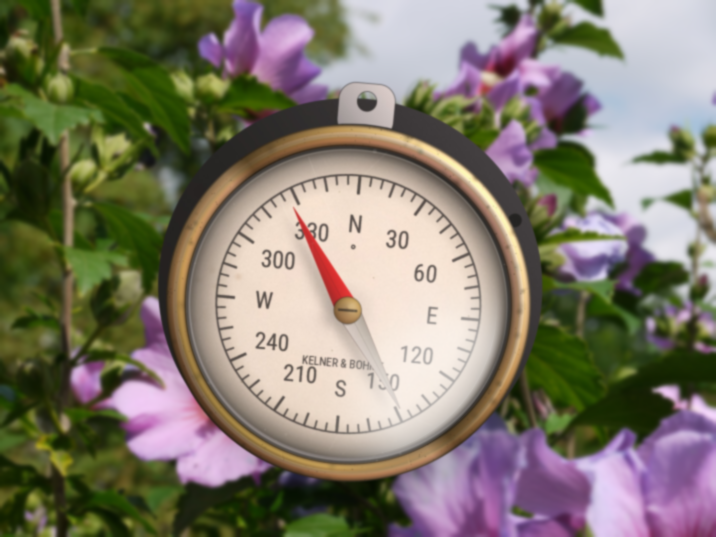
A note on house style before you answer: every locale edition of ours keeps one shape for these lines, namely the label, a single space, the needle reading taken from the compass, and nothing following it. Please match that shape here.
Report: 327.5 °
